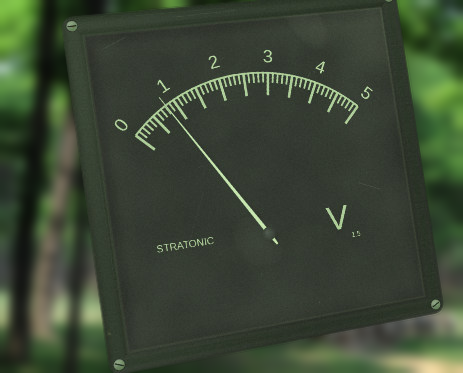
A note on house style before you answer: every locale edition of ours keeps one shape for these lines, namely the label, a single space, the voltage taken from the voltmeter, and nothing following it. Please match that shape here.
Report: 0.8 V
